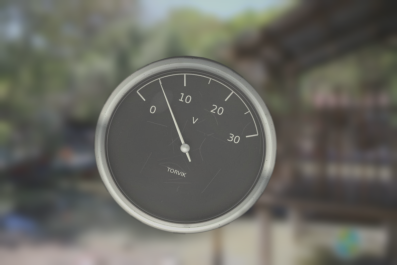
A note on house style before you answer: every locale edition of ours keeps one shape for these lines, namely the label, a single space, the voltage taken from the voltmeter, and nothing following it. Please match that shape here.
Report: 5 V
